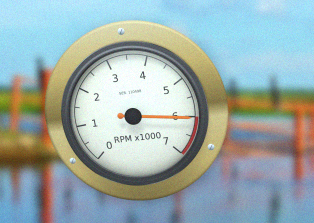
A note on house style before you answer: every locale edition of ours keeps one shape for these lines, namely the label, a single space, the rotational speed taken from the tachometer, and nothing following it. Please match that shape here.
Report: 6000 rpm
